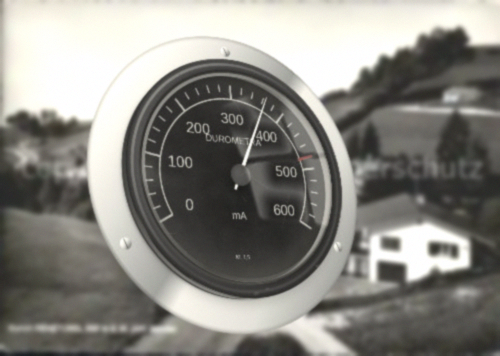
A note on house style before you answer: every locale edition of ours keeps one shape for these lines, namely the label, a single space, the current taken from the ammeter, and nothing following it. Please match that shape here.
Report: 360 mA
